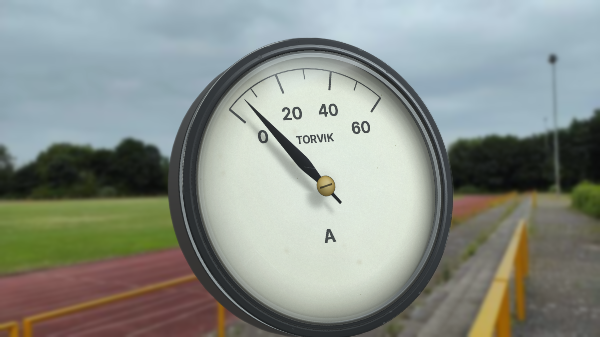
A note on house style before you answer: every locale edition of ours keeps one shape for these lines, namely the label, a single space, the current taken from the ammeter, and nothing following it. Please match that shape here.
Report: 5 A
